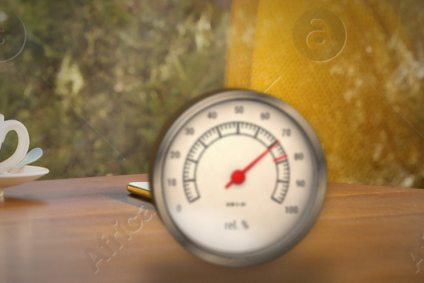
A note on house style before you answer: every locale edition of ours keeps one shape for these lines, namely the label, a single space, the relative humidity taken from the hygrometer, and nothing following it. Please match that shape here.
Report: 70 %
